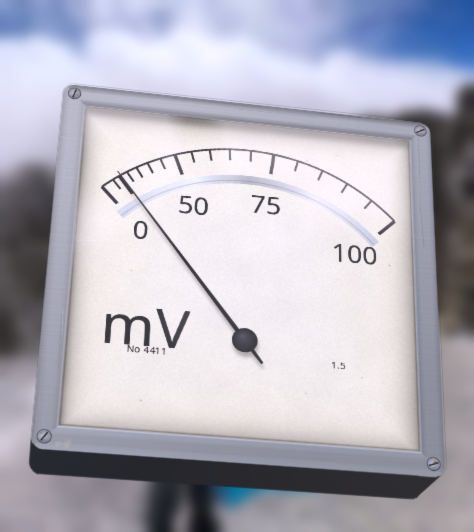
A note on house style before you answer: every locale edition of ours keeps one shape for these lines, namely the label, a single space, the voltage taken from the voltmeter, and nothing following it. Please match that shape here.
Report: 25 mV
